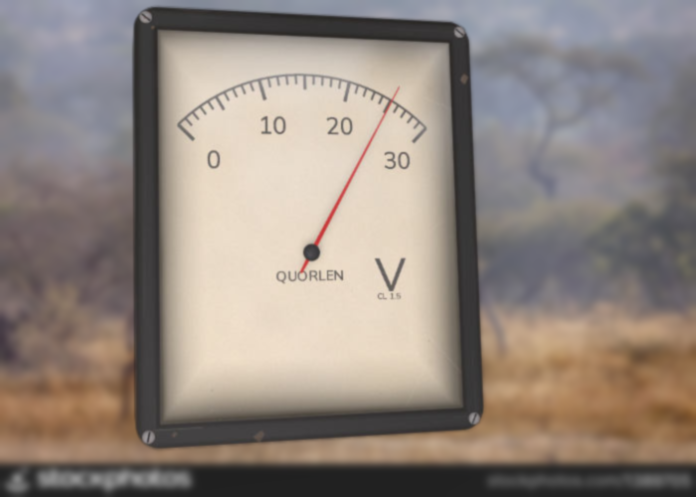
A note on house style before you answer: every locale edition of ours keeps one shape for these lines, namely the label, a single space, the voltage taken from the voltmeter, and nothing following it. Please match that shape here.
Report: 25 V
